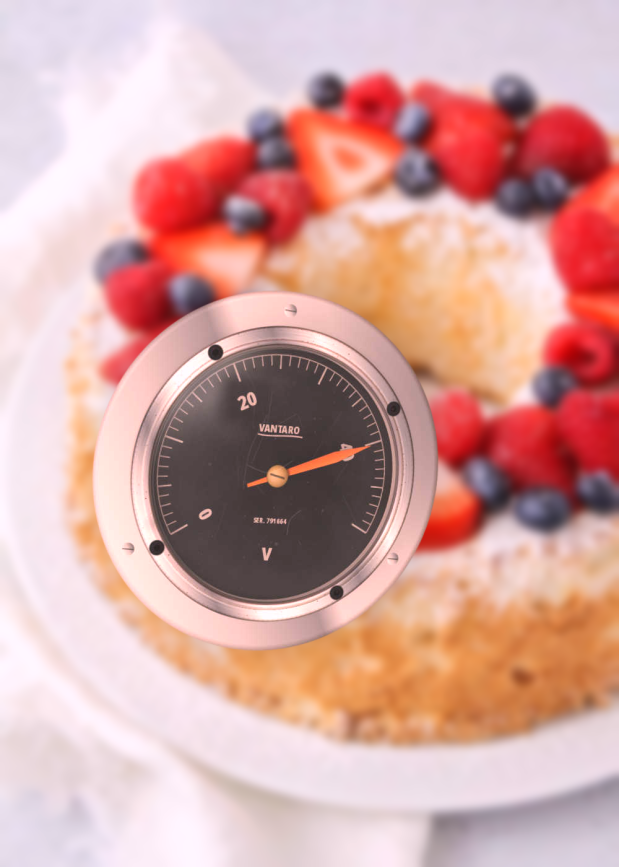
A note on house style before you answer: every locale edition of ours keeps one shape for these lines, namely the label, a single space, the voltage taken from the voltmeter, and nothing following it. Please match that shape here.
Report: 40 V
